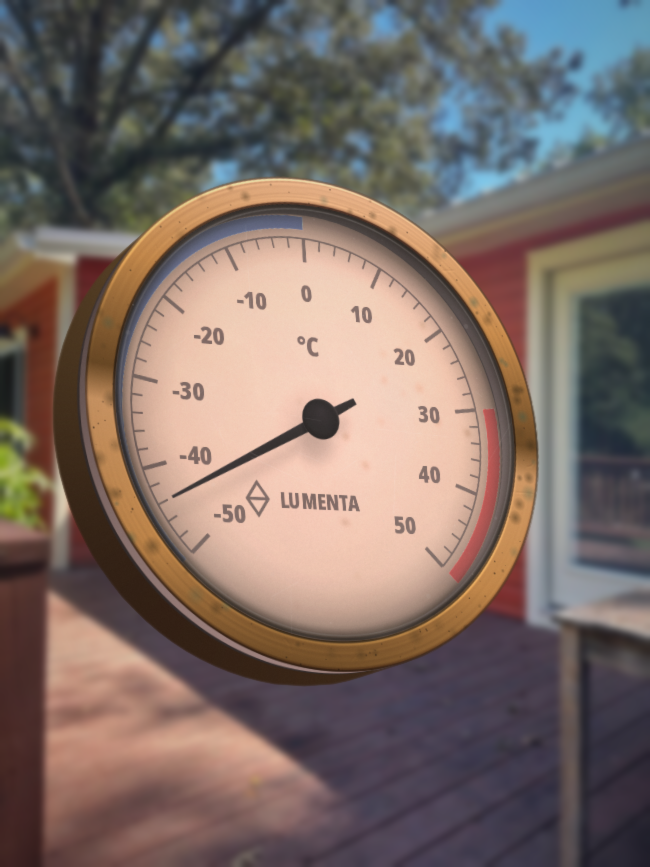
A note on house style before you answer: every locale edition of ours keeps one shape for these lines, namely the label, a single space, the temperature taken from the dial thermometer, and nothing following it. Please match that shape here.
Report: -44 °C
